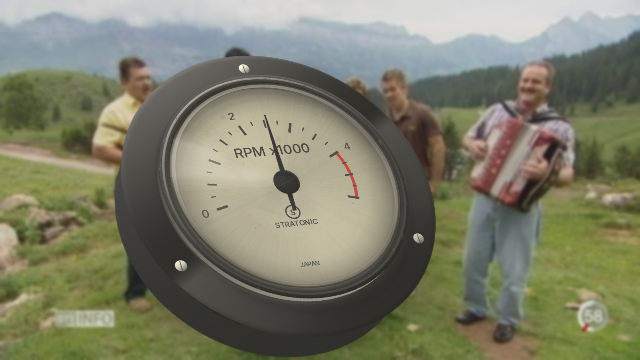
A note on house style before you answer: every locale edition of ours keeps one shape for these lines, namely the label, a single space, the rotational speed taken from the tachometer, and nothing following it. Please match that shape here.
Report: 2500 rpm
